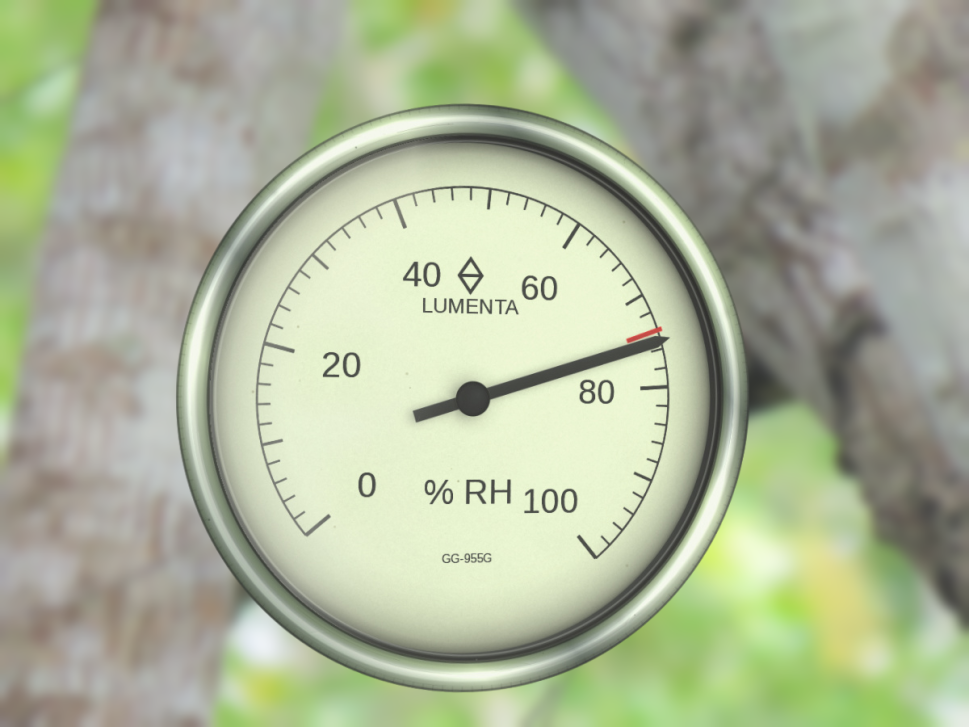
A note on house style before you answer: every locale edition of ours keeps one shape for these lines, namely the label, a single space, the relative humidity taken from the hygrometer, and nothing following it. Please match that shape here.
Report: 75 %
